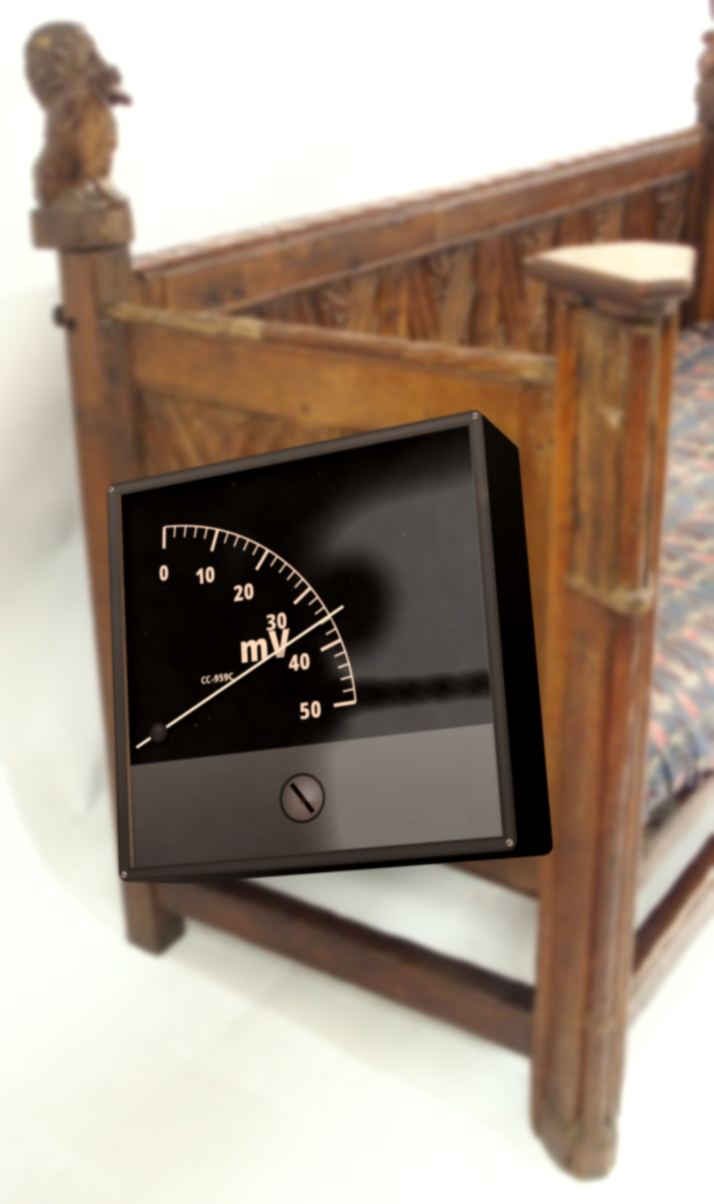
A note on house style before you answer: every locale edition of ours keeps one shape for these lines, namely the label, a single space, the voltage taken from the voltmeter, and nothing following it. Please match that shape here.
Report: 36 mV
